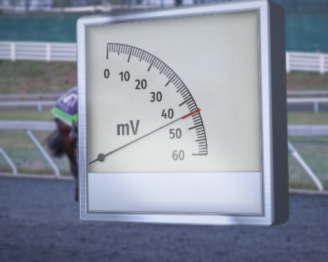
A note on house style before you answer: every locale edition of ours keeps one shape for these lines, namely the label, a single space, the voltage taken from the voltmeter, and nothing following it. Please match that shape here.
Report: 45 mV
